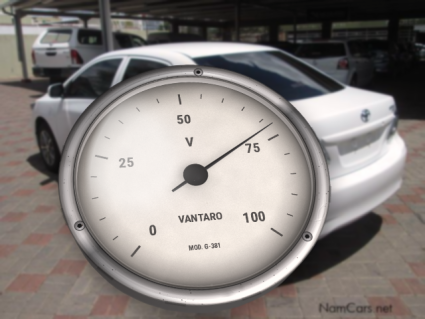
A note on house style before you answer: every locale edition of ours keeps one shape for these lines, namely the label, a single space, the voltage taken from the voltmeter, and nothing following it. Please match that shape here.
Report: 72.5 V
